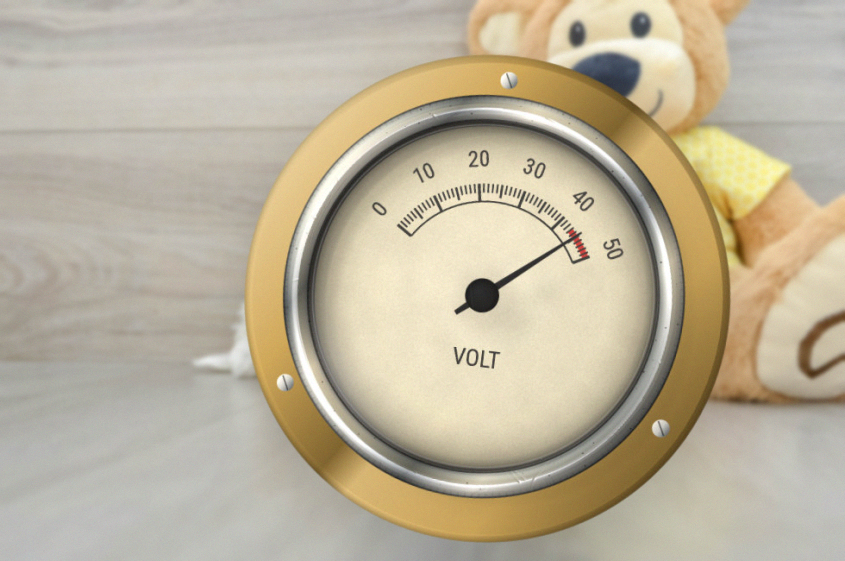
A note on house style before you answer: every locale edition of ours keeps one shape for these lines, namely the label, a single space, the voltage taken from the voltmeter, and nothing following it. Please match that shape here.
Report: 45 V
